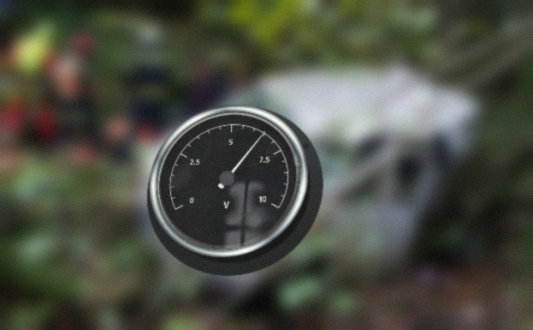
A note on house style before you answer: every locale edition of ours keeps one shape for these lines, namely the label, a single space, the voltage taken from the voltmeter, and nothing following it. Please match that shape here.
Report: 6.5 V
